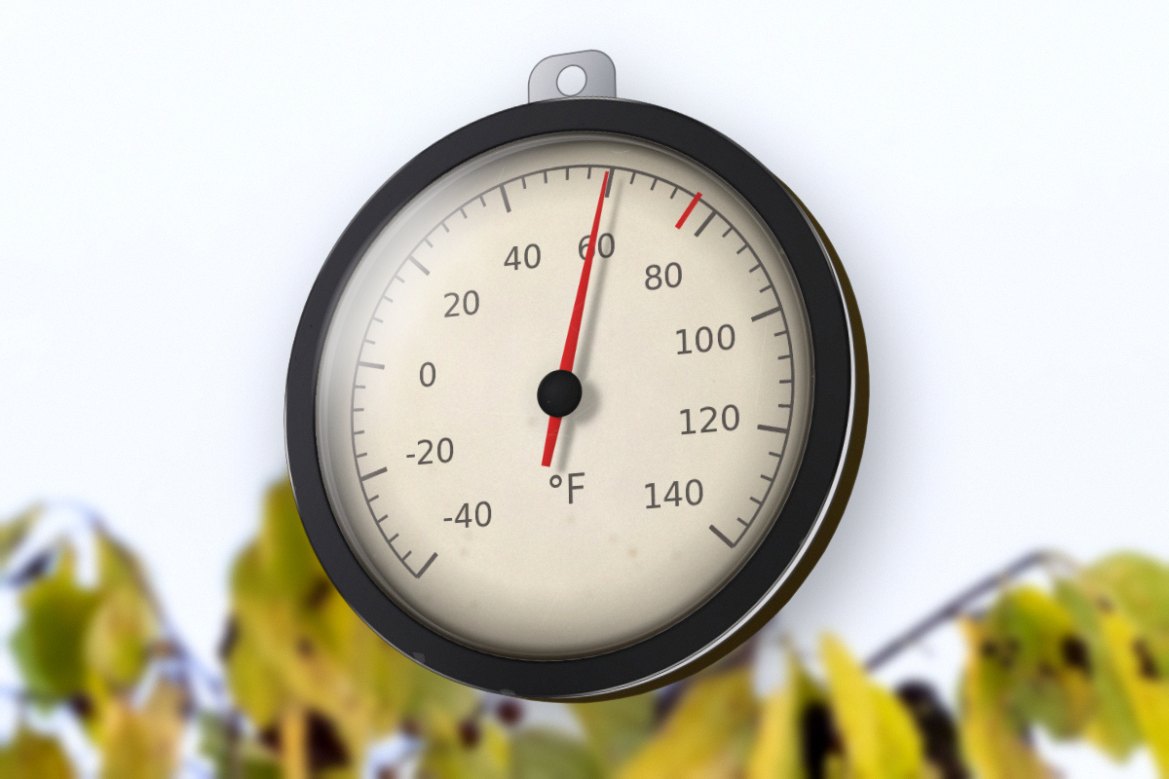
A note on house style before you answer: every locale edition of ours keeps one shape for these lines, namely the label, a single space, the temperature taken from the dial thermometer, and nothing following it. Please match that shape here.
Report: 60 °F
